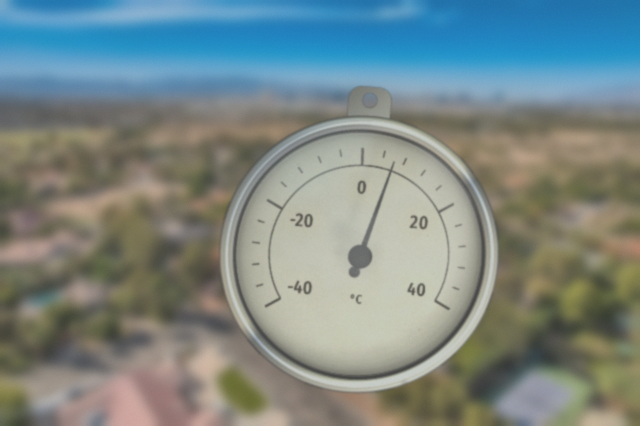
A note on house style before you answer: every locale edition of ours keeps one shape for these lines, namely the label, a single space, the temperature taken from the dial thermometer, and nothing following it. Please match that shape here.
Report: 6 °C
